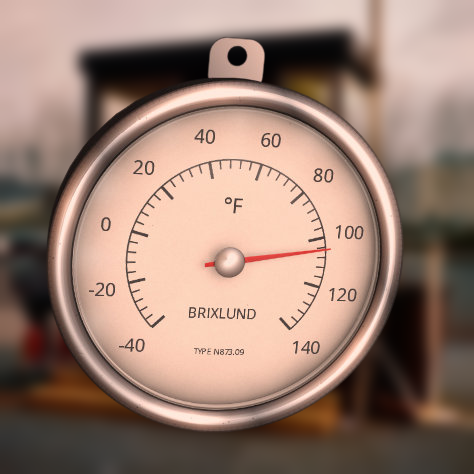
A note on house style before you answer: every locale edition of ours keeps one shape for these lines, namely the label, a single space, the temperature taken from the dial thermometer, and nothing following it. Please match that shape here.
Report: 104 °F
